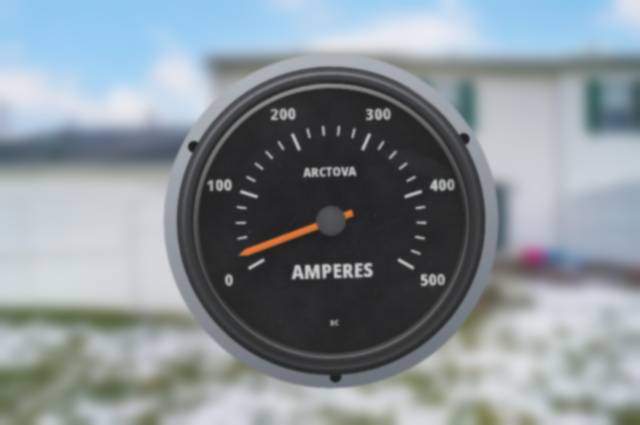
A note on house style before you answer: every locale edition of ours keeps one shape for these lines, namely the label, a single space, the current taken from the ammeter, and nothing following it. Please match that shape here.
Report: 20 A
